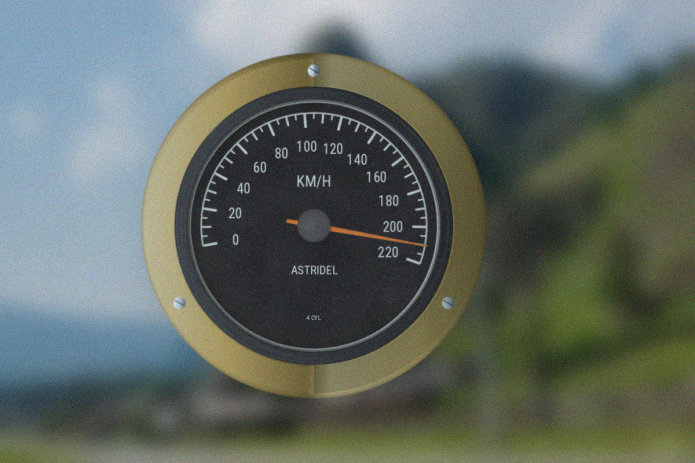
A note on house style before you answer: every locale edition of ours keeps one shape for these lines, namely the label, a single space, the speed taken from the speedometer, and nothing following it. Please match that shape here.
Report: 210 km/h
